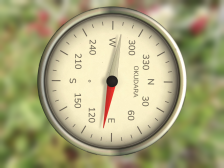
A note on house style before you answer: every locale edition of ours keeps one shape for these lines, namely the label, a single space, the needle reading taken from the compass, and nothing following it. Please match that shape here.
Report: 100 °
